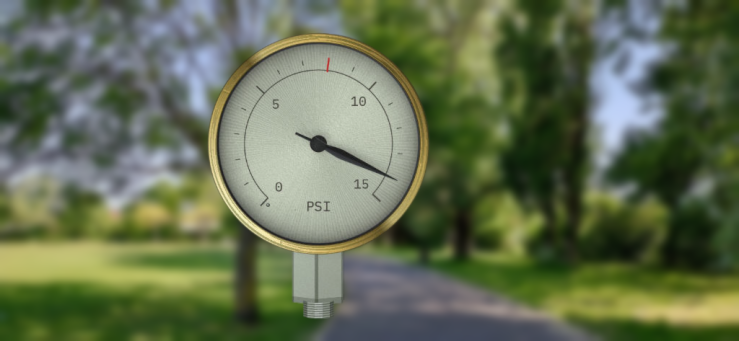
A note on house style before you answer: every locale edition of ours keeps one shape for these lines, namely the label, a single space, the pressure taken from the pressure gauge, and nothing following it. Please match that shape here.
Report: 14 psi
